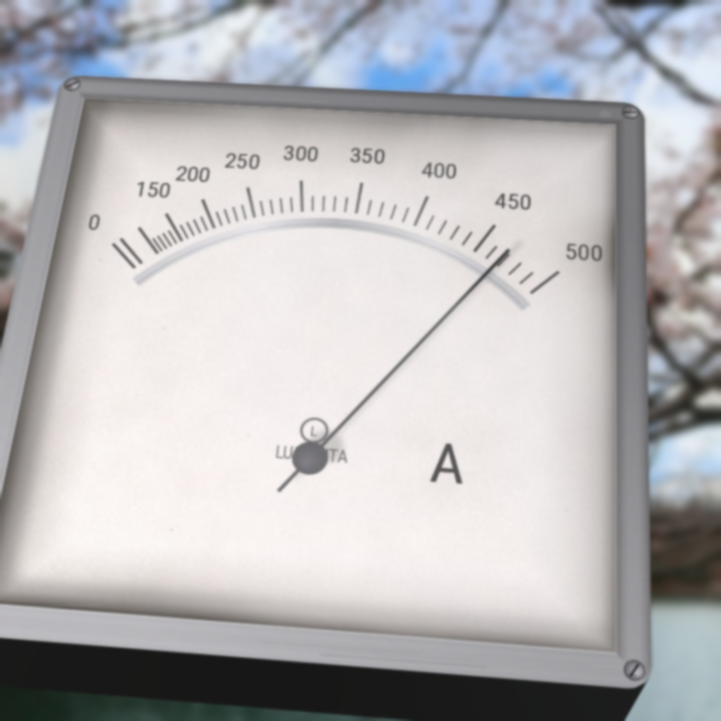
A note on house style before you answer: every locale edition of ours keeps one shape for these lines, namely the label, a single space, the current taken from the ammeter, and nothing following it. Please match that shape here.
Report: 470 A
